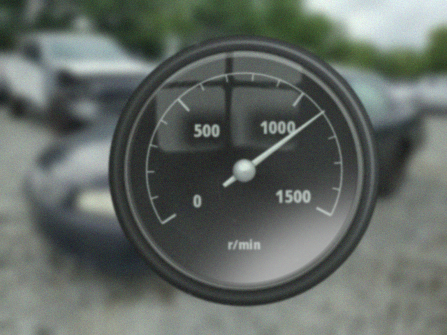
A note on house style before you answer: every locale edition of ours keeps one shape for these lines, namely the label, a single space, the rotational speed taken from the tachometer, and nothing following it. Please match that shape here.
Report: 1100 rpm
